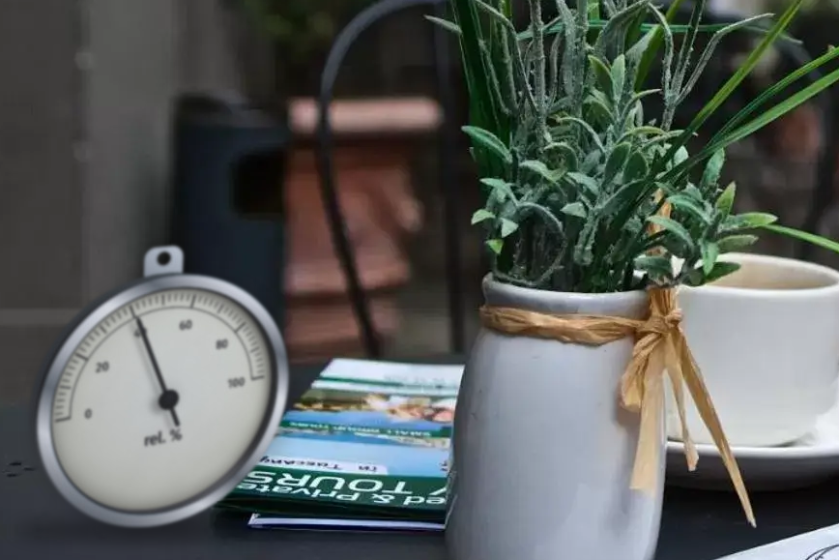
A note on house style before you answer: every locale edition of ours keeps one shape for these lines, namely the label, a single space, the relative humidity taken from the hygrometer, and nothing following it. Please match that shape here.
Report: 40 %
